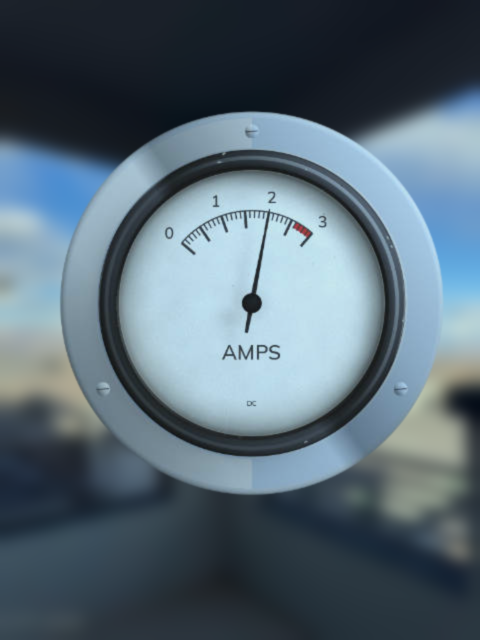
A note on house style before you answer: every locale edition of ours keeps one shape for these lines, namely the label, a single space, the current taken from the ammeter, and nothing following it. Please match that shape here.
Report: 2 A
